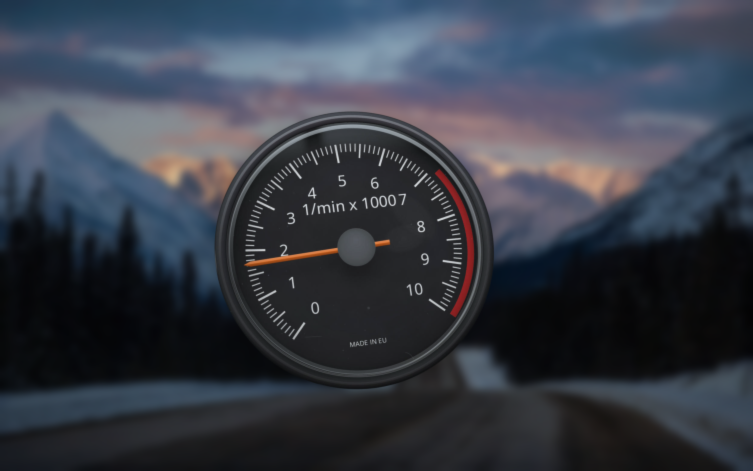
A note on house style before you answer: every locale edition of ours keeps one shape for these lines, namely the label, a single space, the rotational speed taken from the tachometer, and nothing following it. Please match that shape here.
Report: 1700 rpm
